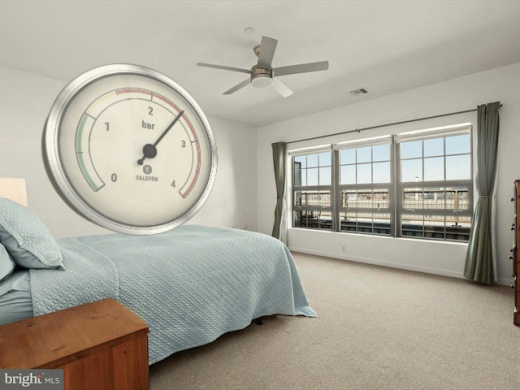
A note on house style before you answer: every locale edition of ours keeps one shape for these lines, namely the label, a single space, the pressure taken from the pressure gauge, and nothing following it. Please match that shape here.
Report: 2.5 bar
